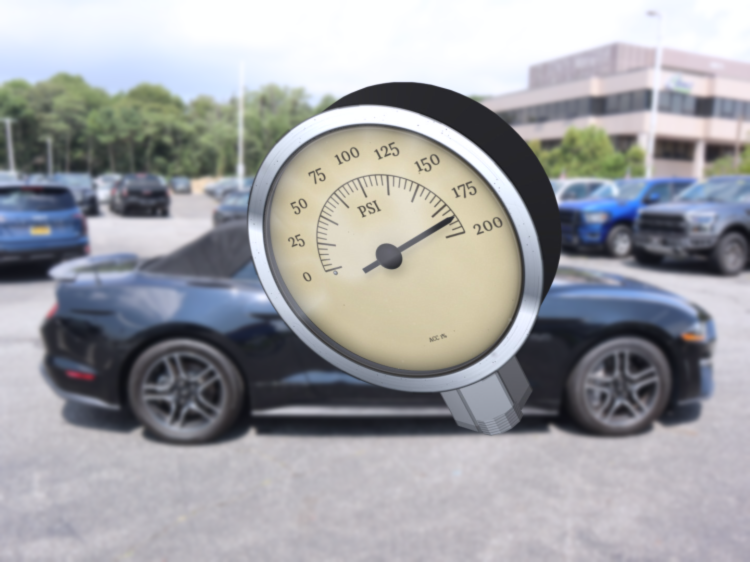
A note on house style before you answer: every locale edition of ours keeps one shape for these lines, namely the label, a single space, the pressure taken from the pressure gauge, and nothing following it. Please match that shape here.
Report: 185 psi
